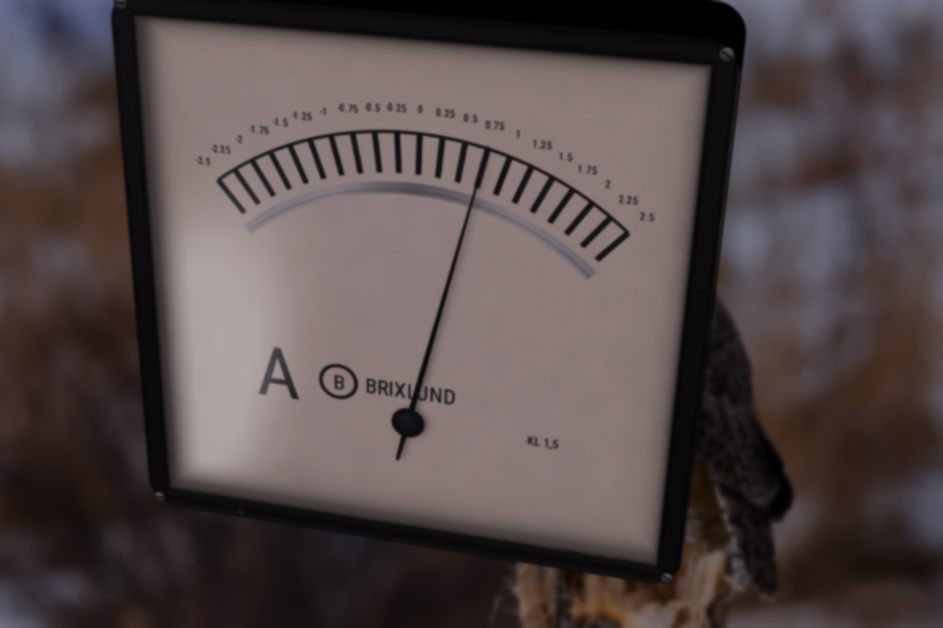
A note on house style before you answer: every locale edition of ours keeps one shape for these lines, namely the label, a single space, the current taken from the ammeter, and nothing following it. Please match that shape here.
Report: 0.75 A
